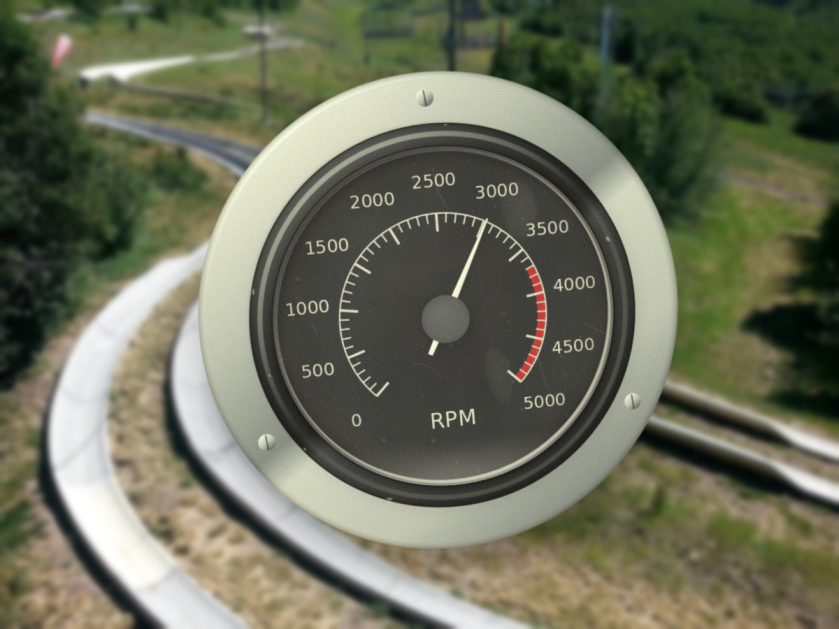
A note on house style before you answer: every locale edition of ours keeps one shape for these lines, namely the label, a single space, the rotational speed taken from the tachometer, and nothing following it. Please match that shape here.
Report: 3000 rpm
